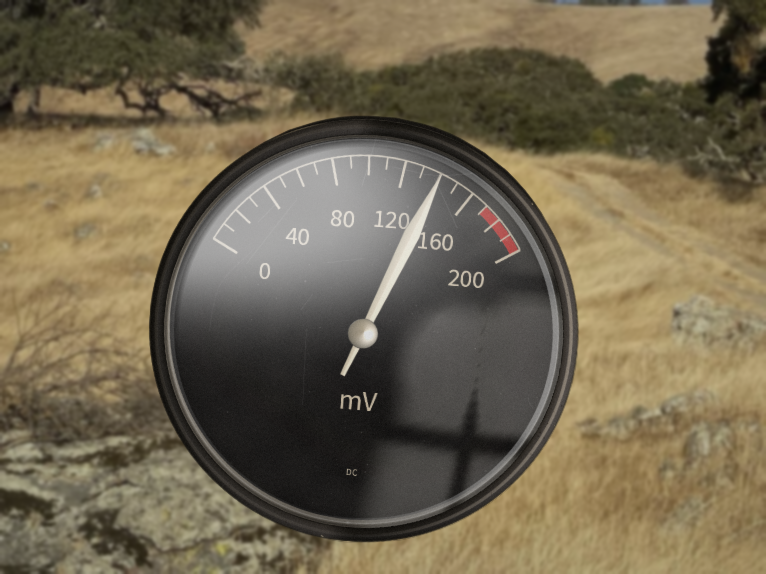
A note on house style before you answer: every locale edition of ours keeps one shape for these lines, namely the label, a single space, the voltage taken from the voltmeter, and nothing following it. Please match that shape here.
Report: 140 mV
